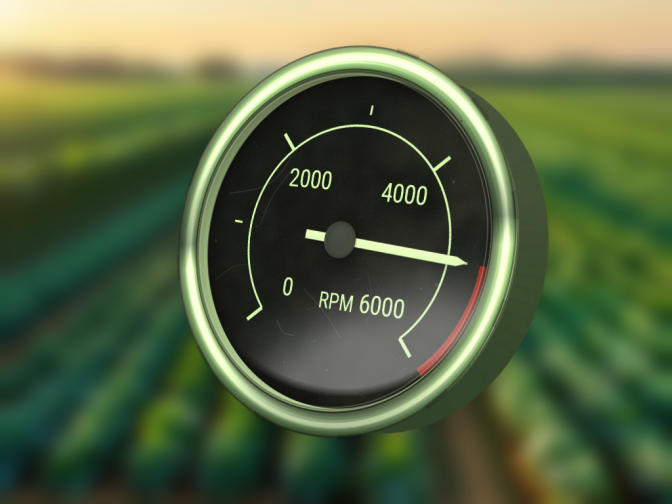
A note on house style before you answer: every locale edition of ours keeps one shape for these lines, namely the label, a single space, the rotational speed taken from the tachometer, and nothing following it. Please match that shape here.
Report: 5000 rpm
